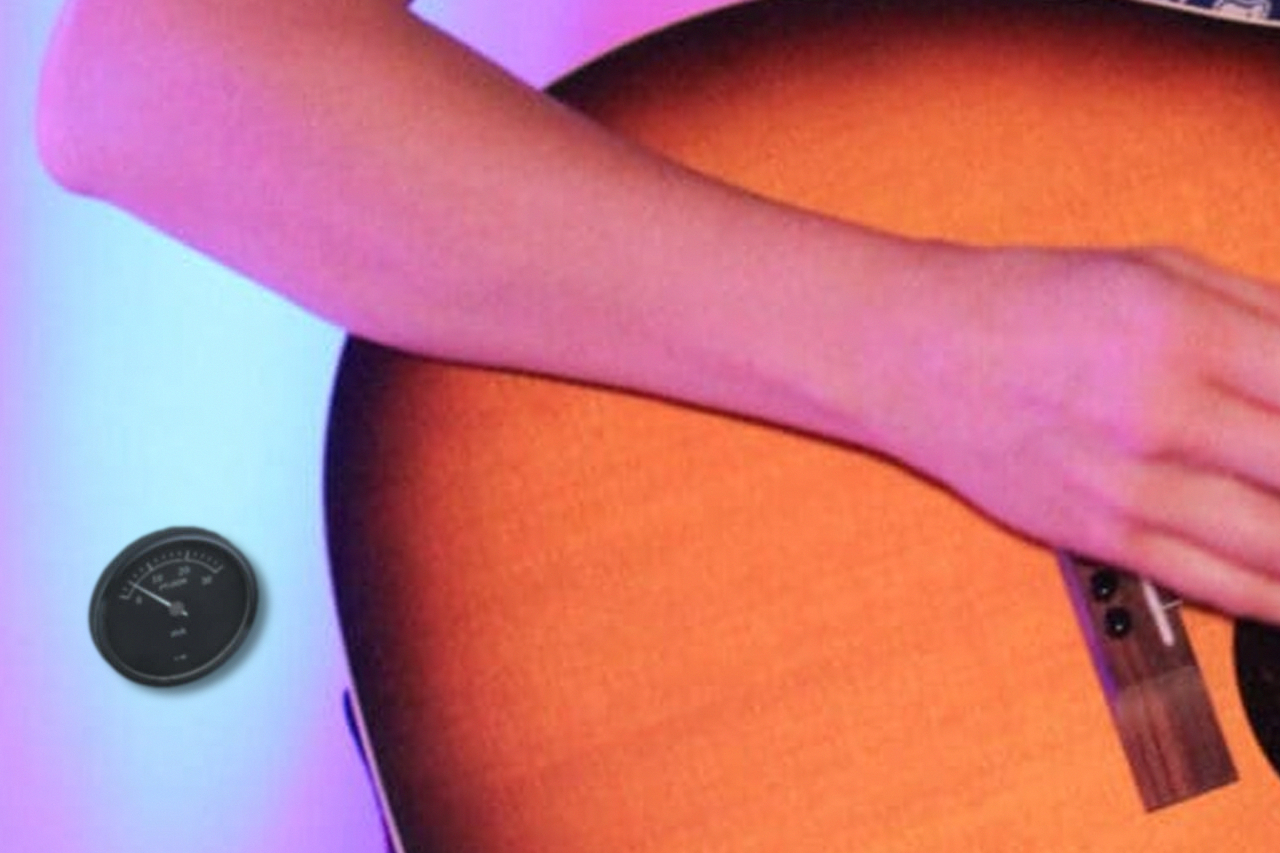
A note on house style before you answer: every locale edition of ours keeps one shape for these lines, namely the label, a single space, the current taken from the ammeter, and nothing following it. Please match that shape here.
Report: 4 mA
